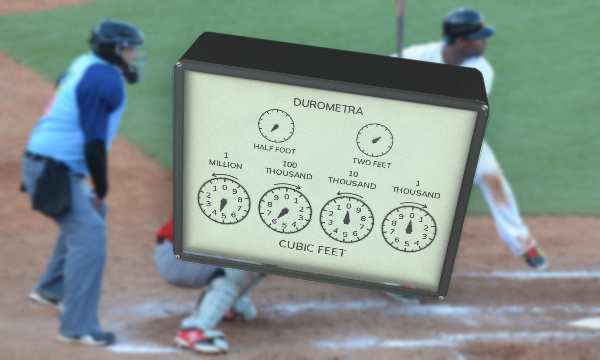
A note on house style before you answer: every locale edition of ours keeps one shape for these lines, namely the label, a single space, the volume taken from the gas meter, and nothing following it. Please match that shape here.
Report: 460000 ft³
